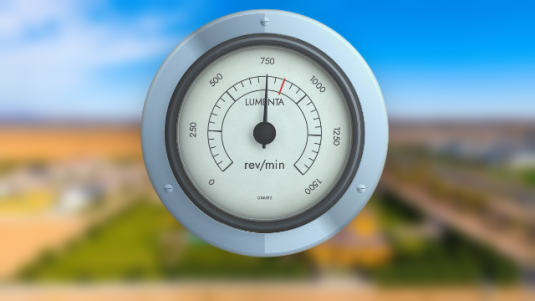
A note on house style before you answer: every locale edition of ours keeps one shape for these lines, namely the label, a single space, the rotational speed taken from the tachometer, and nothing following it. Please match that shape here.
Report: 750 rpm
